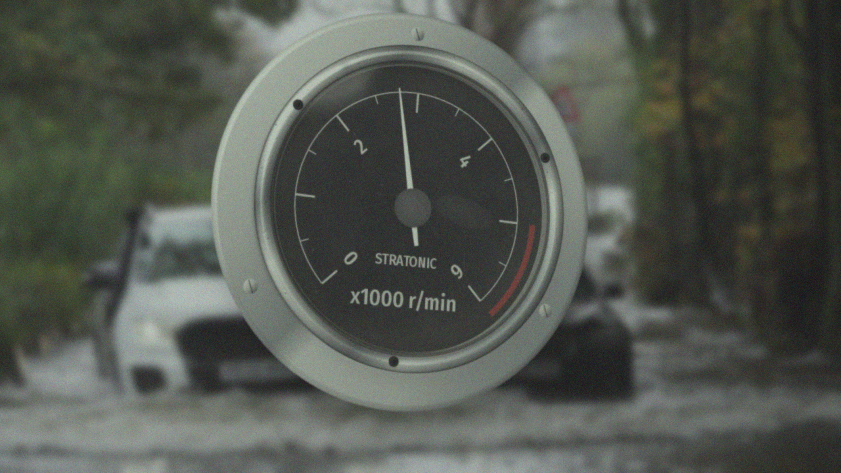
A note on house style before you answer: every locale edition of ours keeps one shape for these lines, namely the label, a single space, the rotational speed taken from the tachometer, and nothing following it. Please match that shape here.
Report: 2750 rpm
